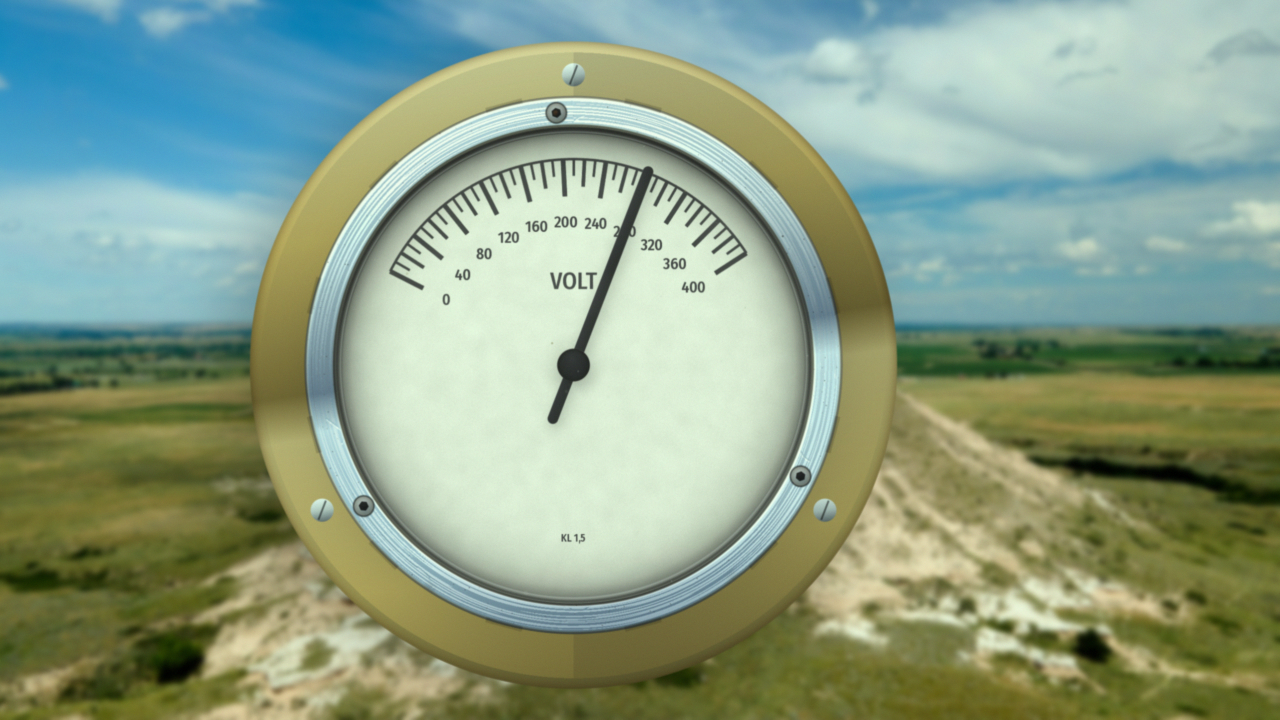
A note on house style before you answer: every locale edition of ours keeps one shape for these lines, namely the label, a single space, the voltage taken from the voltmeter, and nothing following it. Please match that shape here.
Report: 280 V
